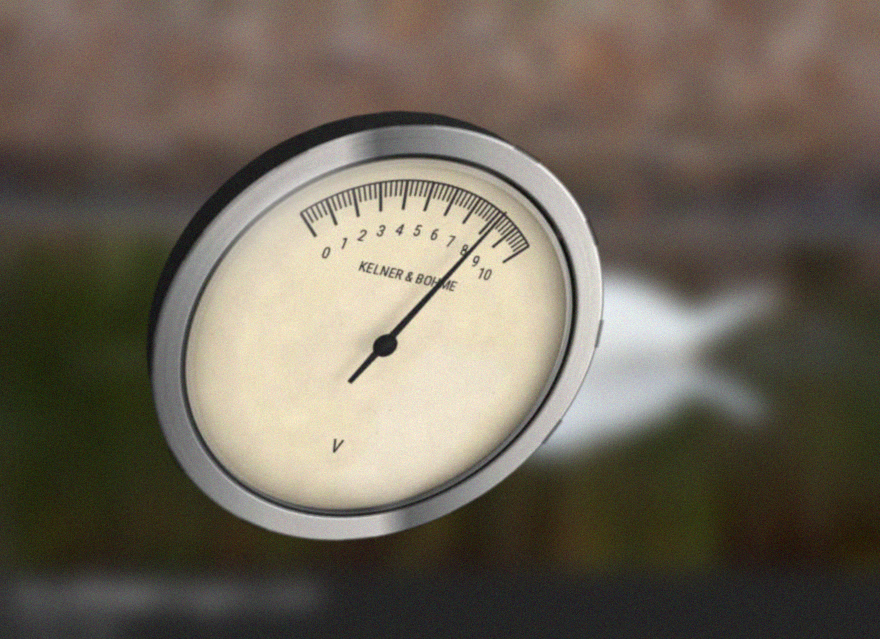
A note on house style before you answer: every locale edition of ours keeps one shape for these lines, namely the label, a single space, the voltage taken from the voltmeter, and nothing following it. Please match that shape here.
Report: 8 V
